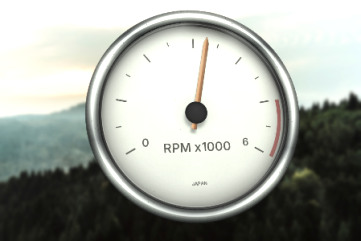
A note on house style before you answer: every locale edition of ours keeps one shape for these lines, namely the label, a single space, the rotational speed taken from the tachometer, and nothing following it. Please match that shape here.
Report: 3250 rpm
